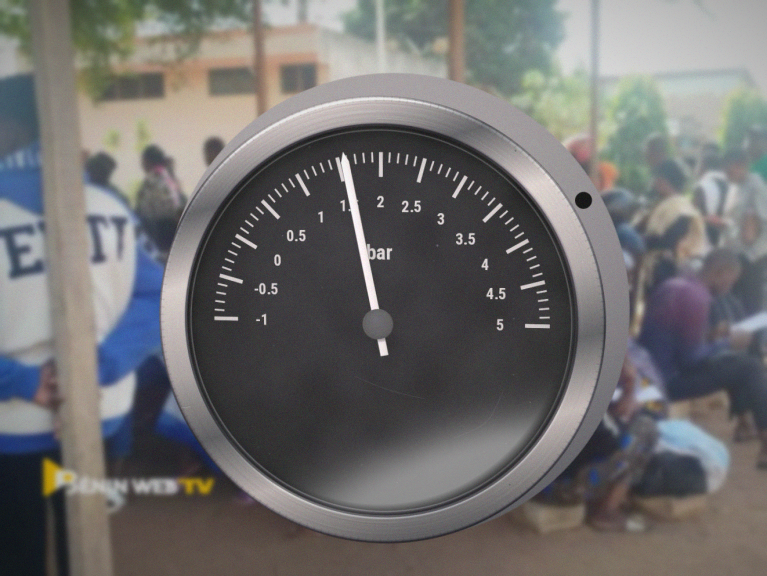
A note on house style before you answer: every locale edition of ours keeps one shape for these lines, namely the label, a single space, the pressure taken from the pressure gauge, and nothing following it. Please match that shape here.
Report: 1.6 bar
